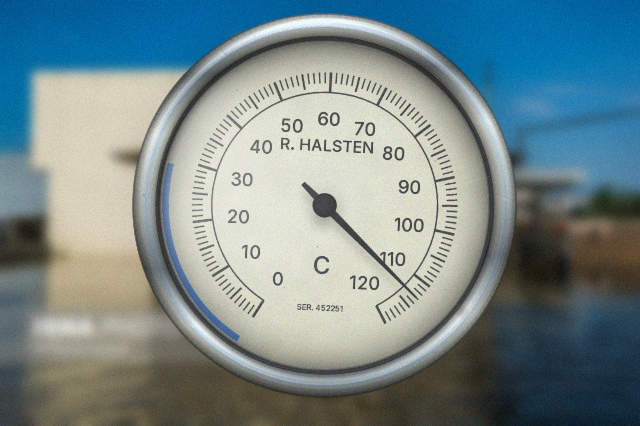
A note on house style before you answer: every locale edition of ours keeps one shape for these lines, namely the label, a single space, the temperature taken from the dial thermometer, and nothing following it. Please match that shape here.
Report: 113 °C
